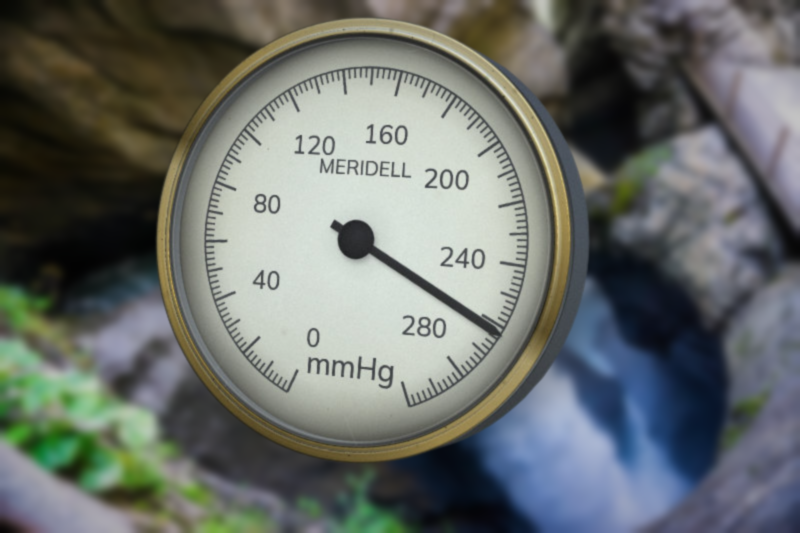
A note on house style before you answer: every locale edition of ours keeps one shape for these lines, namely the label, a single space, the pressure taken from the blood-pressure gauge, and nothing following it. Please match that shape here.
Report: 262 mmHg
